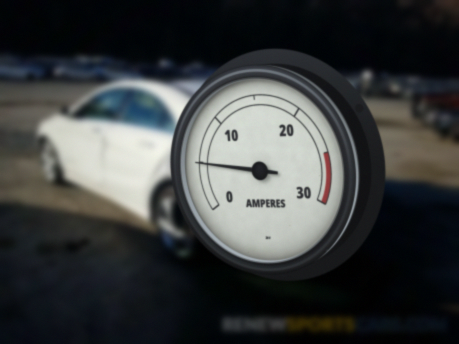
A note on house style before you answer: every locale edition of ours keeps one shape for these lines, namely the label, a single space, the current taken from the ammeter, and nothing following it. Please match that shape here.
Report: 5 A
